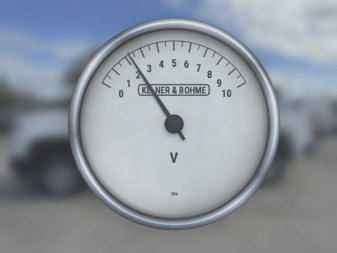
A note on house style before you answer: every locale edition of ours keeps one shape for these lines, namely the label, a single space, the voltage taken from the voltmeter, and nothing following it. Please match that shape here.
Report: 2.25 V
